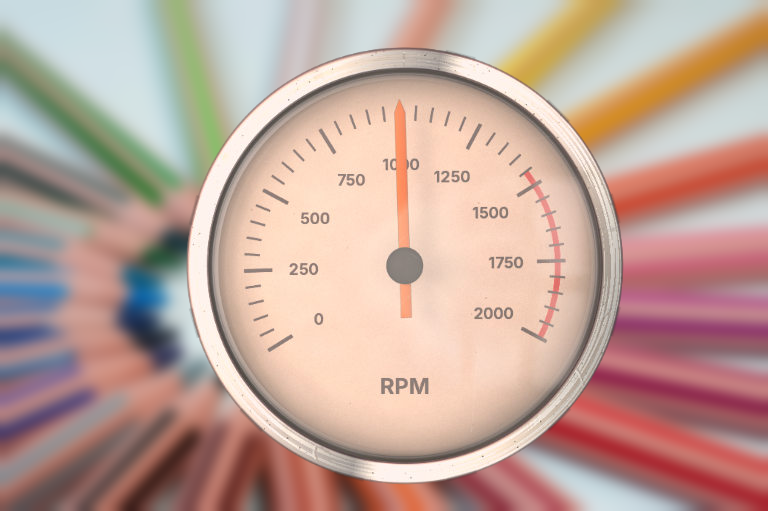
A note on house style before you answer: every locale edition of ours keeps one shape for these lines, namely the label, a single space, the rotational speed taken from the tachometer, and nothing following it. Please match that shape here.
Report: 1000 rpm
